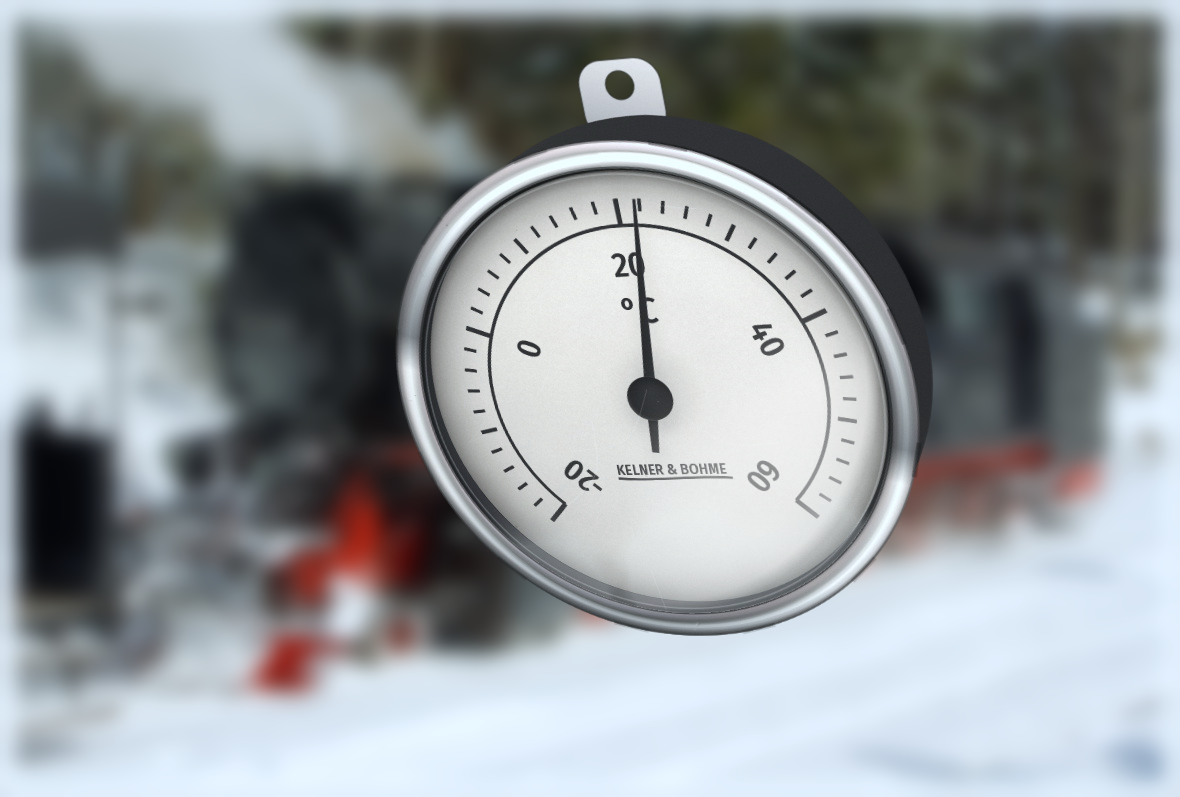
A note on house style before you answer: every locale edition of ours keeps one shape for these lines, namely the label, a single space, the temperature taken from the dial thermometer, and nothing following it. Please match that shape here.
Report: 22 °C
